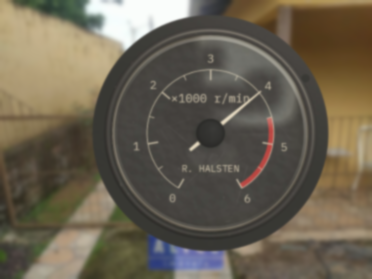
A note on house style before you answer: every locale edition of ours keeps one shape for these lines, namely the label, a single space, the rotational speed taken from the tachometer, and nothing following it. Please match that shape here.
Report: 4000 rpm
